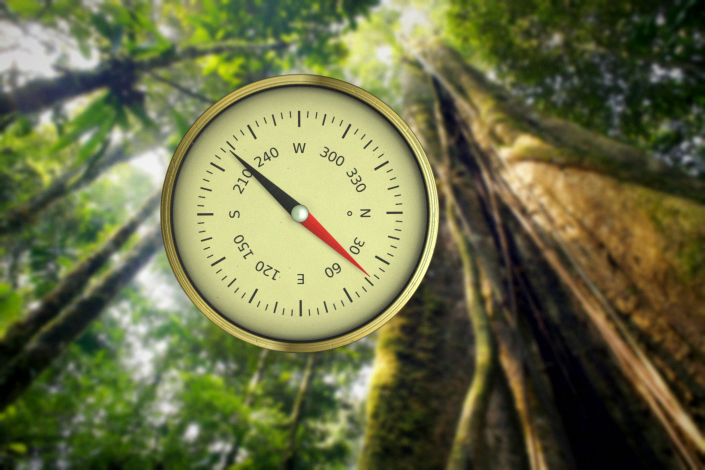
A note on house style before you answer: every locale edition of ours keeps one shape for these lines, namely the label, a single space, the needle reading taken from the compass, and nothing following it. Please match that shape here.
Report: 42.5 °
